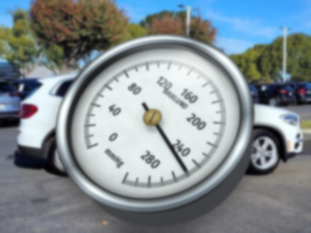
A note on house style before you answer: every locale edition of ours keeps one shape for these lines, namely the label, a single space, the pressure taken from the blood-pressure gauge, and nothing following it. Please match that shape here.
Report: 250 mmHg
